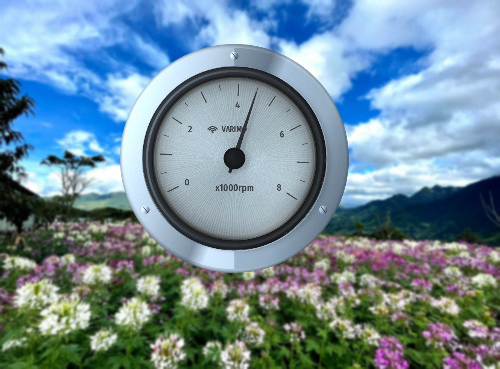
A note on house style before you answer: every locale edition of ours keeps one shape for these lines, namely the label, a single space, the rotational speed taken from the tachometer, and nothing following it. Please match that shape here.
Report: 4500 rpm
